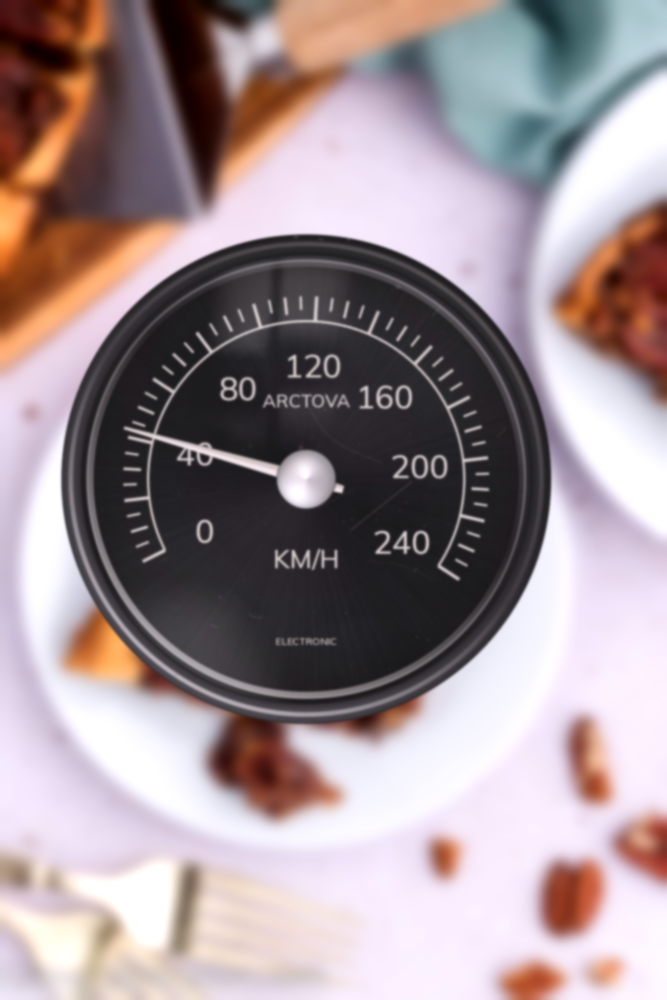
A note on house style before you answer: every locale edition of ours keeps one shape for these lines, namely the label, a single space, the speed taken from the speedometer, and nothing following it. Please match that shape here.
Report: 42.5 km/h
